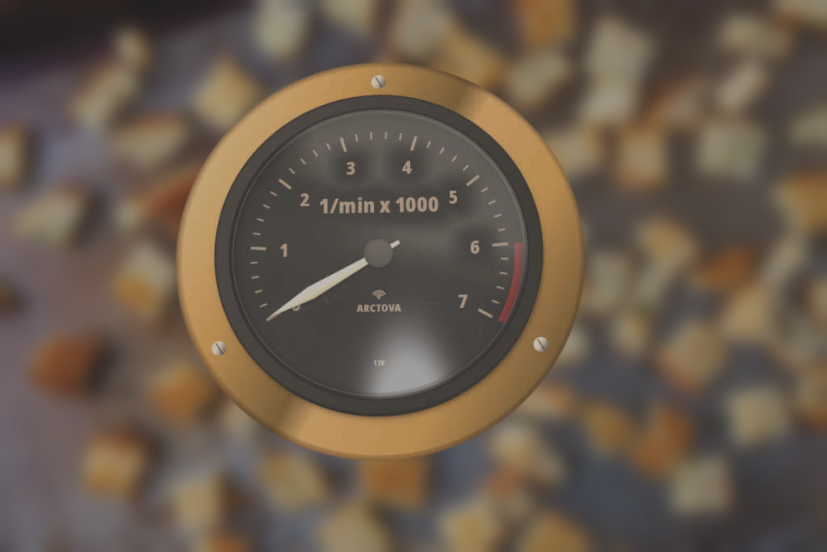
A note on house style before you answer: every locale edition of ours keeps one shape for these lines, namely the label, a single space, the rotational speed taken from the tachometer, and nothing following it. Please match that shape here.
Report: 0 rpm
